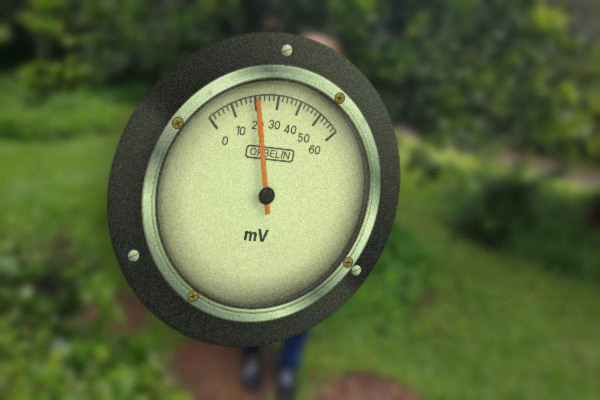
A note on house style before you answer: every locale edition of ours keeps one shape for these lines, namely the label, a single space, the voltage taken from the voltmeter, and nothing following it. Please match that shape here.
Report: 20 mV
